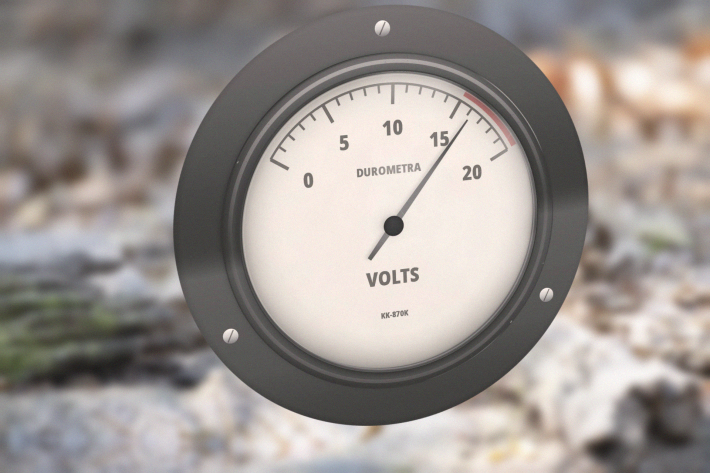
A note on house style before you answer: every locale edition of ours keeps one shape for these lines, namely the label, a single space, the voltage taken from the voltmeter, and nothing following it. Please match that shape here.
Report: 16 V
